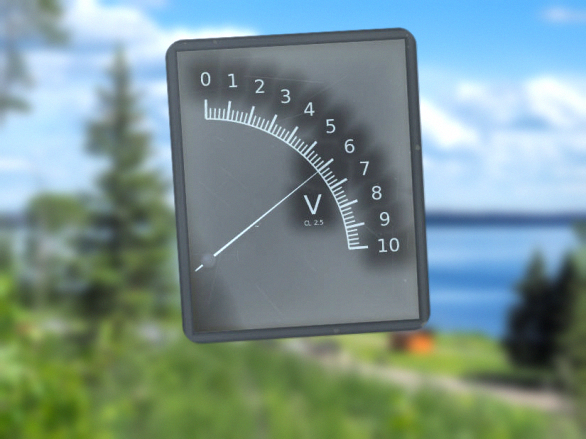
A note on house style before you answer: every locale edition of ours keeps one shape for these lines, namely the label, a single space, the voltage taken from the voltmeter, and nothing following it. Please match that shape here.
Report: 6 V
